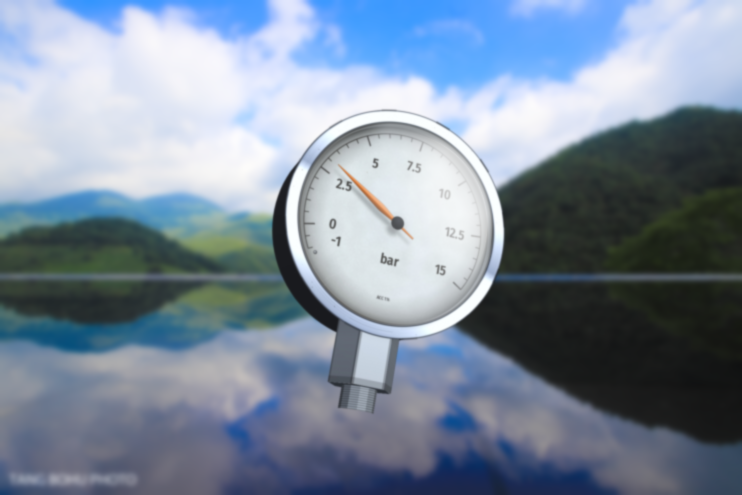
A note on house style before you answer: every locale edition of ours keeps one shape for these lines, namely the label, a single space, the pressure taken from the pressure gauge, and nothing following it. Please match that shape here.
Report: 3 bar
